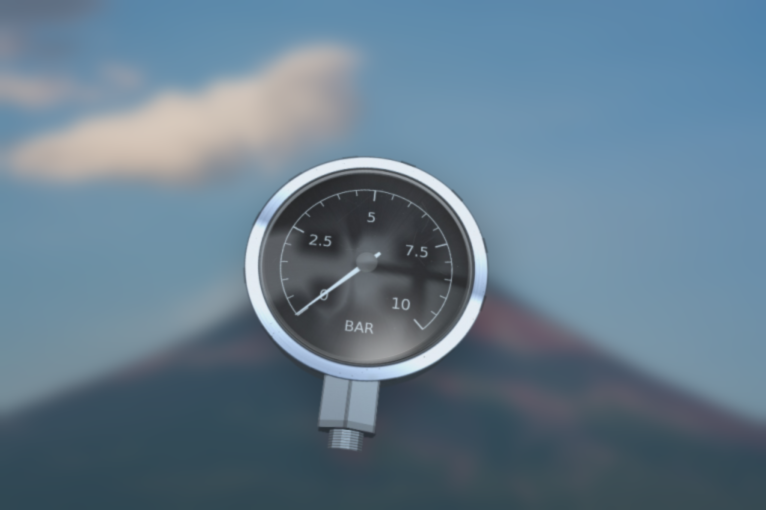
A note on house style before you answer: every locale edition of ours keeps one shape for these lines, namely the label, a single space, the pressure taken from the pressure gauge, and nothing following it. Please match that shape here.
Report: 0 bar
